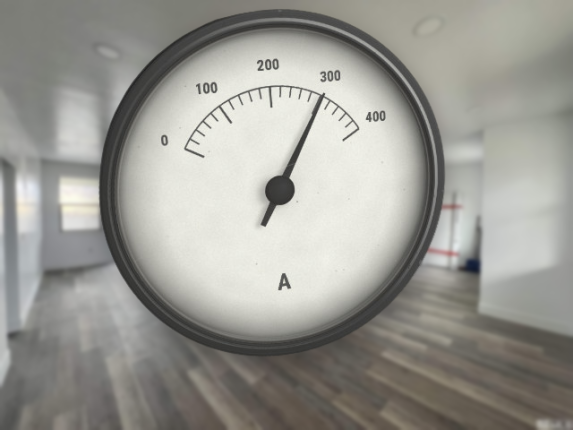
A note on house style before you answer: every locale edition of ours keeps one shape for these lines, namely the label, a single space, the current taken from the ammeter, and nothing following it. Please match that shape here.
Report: 300 A
